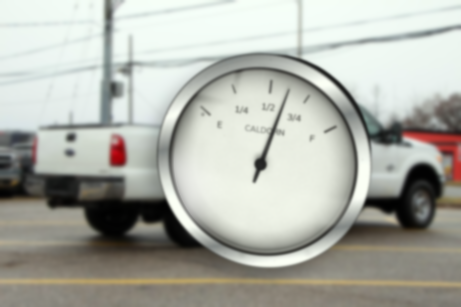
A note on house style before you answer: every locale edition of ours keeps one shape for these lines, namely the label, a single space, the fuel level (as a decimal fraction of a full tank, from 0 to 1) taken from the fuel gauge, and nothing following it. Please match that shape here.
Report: 0.625
